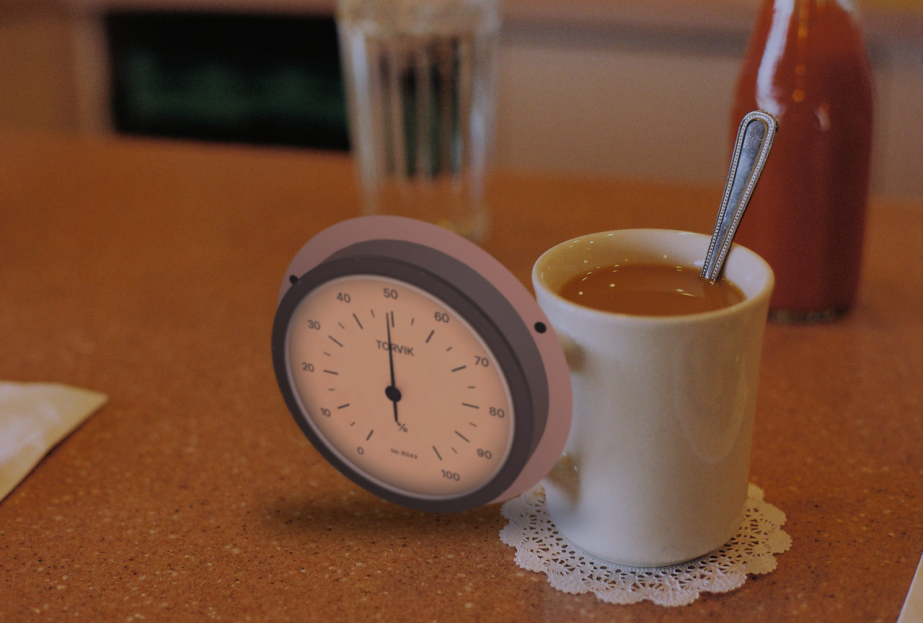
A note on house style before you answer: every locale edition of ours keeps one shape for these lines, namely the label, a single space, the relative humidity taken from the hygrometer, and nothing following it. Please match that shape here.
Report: 50 %
